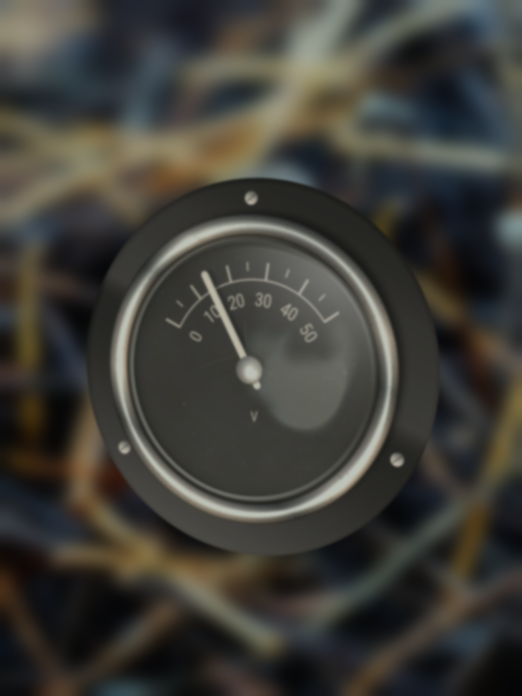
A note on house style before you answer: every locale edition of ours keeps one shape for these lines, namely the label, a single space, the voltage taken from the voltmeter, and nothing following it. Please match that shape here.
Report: 15 V
